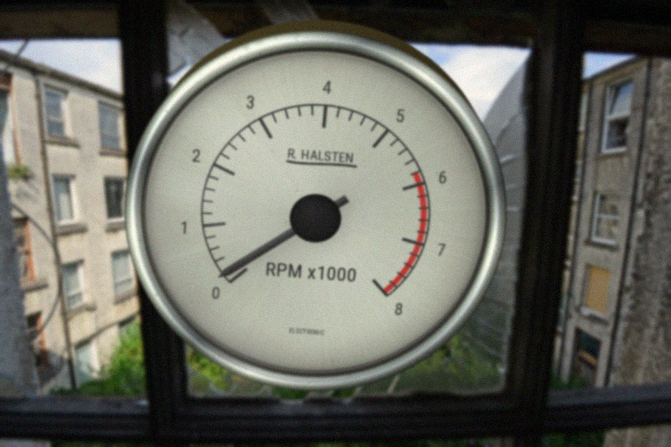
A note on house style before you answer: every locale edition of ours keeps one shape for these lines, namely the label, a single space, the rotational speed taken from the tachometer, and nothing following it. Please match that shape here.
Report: 200 rpm
